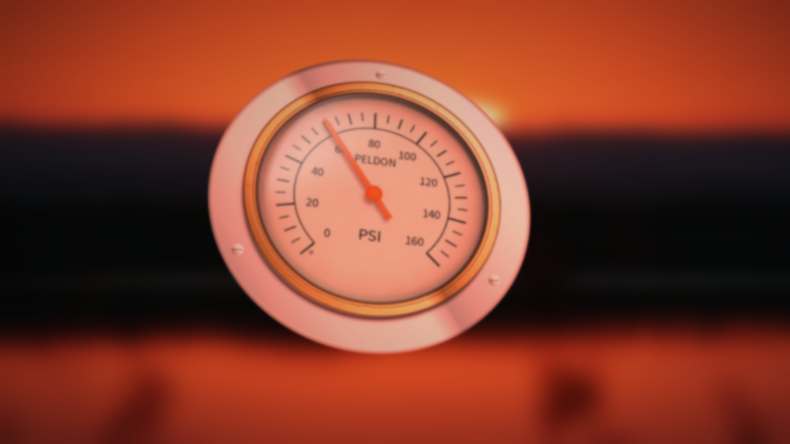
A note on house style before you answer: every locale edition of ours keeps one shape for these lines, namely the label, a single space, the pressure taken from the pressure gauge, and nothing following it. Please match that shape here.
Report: 60 psi
